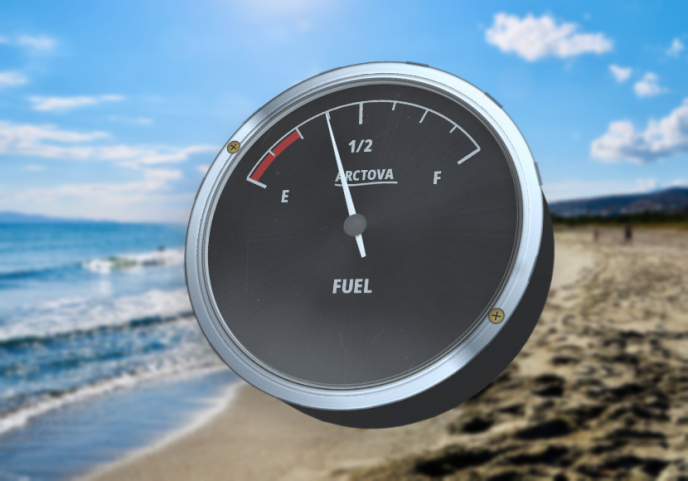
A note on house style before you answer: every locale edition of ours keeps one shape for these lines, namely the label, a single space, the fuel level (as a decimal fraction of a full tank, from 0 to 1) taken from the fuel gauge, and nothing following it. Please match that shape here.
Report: 0.375
